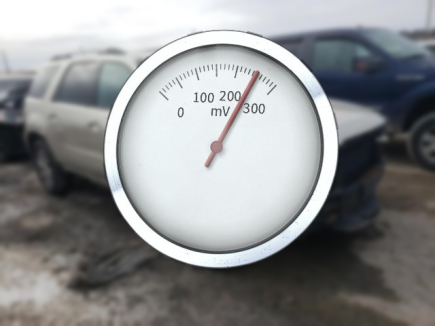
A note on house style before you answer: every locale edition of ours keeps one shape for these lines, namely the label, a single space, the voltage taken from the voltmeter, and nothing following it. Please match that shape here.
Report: 250 mV
